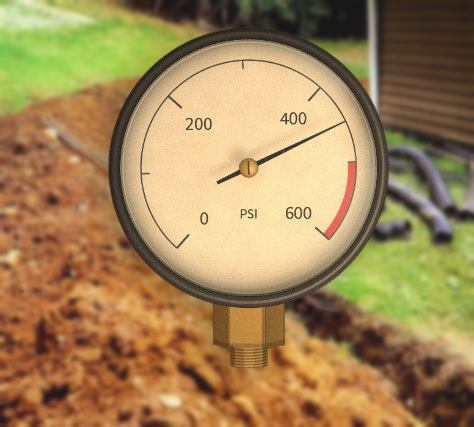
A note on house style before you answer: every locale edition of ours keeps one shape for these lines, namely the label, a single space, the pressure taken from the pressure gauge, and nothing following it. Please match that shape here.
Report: 450 psi
